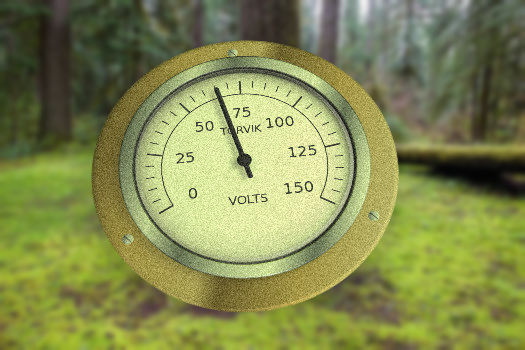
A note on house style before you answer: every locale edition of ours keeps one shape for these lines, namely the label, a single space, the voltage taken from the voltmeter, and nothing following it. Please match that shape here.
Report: 65 V
